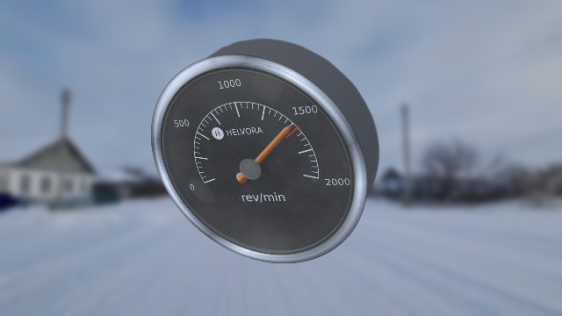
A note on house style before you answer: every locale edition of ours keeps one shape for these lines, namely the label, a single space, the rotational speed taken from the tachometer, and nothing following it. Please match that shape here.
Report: 1500 rpm
